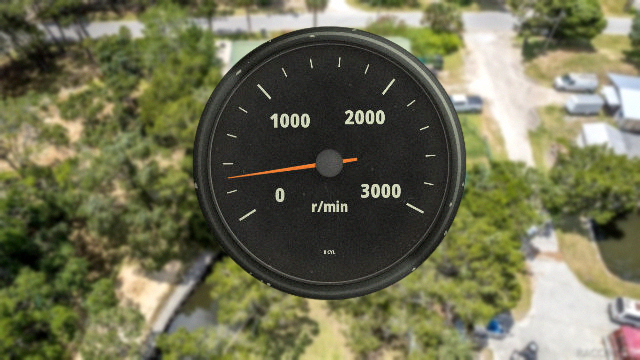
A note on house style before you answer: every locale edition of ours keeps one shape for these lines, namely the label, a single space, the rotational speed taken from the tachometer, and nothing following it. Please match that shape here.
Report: 300 rpm
